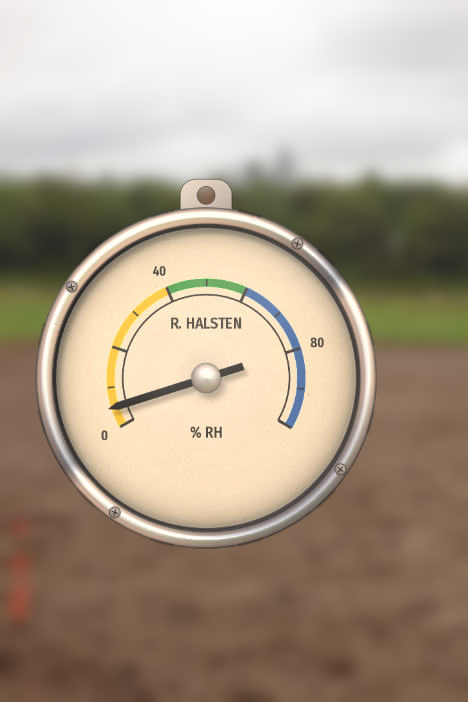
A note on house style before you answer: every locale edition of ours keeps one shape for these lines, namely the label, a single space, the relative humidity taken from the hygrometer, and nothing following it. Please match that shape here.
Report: 5 %
